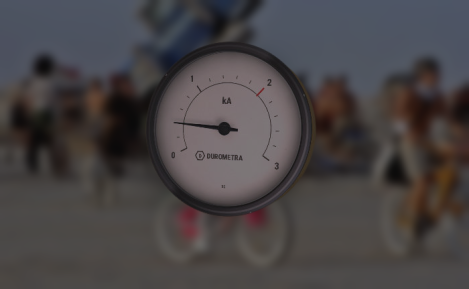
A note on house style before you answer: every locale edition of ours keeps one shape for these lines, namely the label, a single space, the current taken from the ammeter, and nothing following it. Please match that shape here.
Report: 0.4 kA
